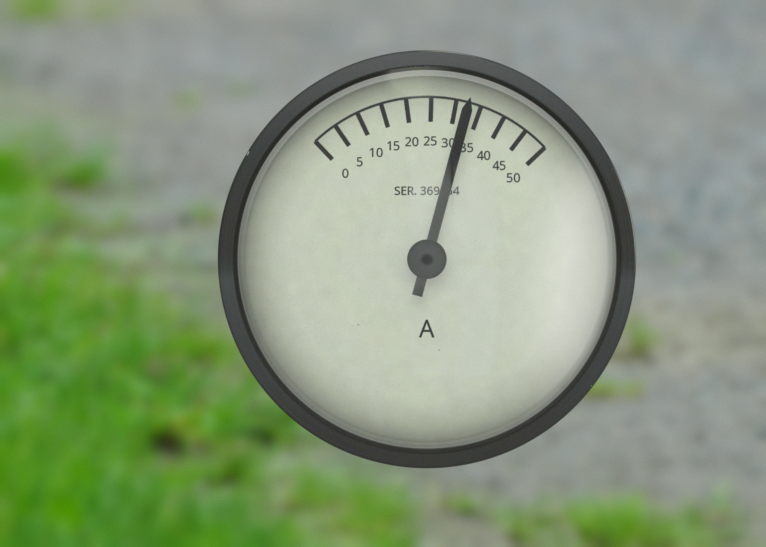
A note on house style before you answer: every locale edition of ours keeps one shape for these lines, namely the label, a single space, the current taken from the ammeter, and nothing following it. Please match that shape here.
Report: 32.5 A
